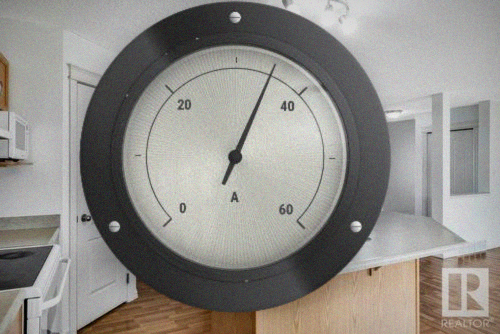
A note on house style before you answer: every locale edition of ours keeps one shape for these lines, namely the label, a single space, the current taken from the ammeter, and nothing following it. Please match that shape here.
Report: 35 A
